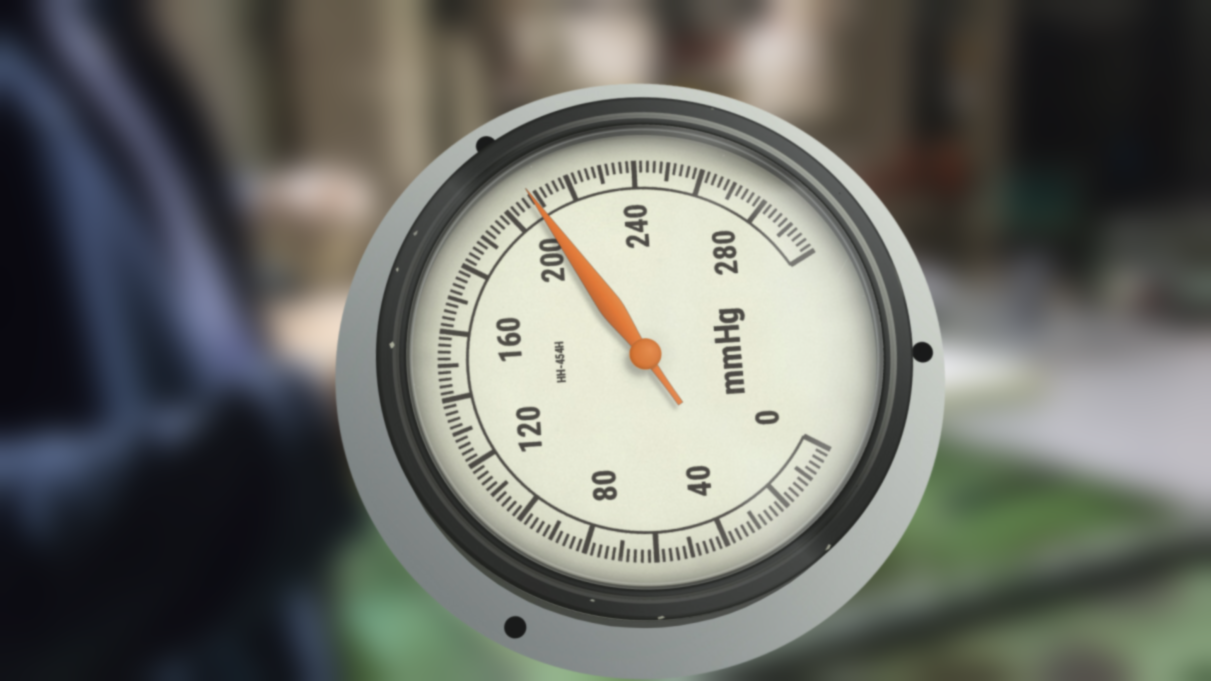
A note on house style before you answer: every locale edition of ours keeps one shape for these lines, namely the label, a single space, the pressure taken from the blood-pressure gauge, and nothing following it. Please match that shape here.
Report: 208 mmHg
